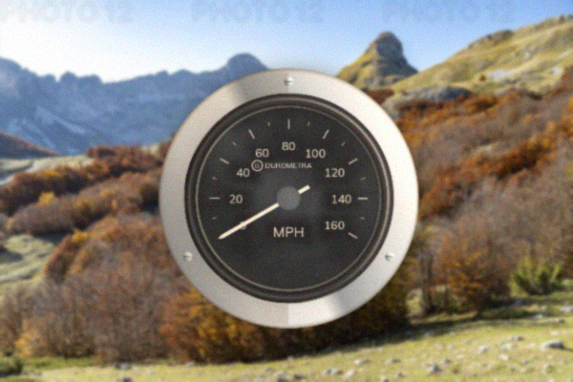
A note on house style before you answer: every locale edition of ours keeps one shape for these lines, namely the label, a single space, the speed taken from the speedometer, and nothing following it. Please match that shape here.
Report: 0 mph
